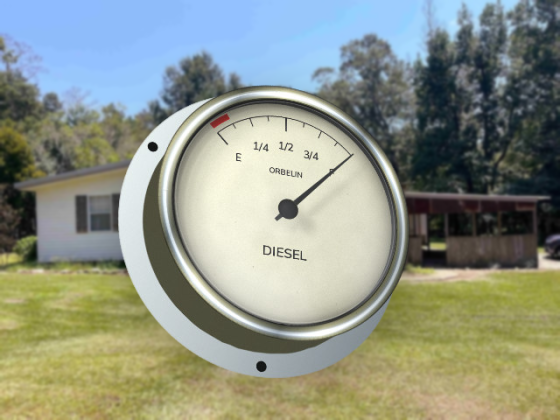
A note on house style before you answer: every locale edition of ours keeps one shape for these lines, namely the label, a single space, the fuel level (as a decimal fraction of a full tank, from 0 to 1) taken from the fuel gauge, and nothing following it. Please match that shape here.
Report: 1
